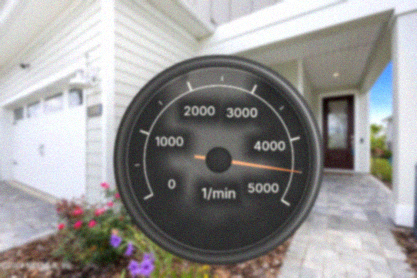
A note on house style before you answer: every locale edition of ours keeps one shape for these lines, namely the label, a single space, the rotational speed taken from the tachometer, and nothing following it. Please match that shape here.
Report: 4500 rpm
